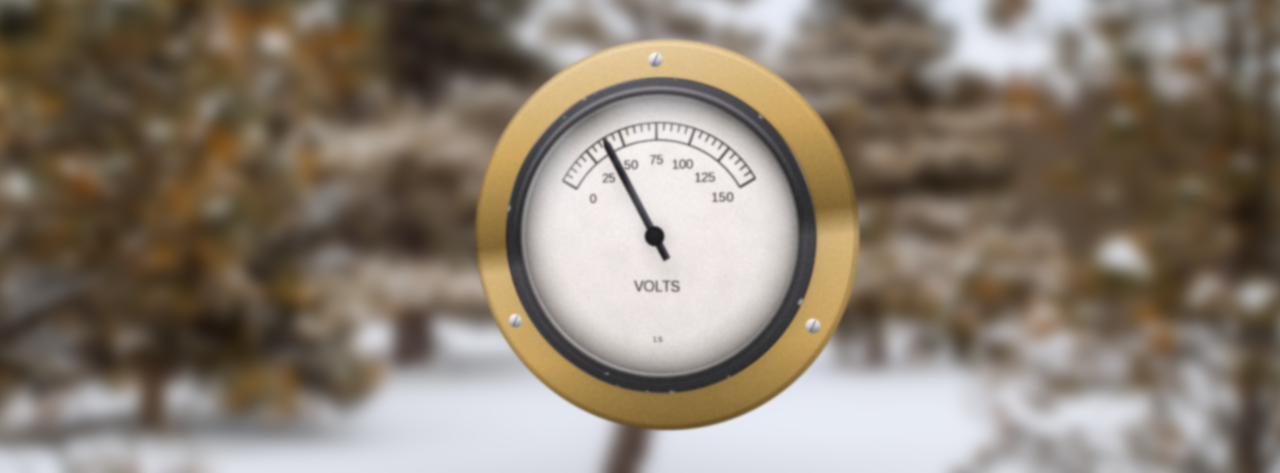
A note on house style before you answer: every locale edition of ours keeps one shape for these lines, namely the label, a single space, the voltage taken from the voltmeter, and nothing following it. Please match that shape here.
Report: 40 V
